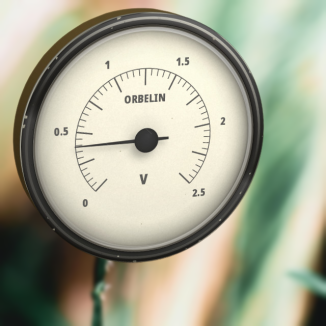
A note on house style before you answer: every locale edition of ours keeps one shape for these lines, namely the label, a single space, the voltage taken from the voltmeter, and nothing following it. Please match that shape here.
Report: 0.4 V
